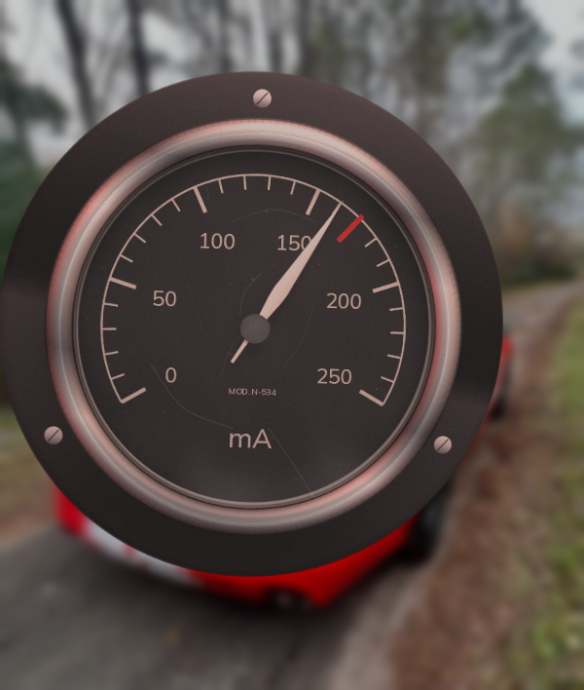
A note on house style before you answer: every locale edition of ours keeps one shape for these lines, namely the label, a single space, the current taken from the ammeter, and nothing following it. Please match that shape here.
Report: 160 mA
